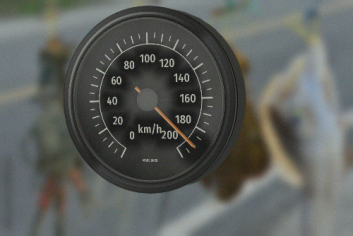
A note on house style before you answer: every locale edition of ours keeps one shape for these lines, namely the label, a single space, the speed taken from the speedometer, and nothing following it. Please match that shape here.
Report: 190 km/h
